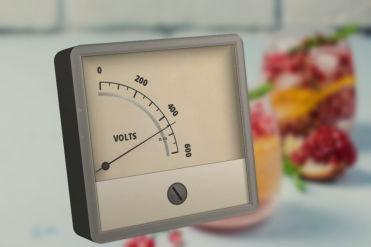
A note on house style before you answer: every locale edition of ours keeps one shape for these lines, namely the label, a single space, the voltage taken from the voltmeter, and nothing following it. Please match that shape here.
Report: 450 V
